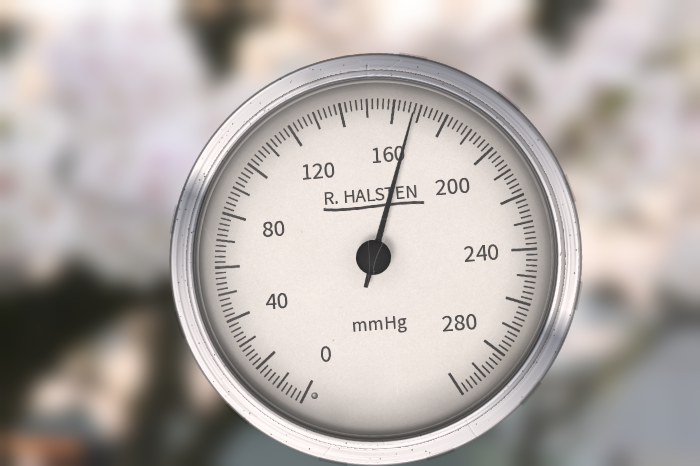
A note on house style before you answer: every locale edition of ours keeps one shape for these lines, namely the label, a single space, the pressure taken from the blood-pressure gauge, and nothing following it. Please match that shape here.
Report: 168 mmHg
